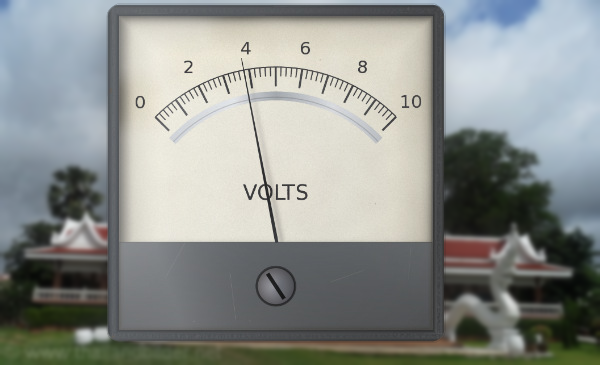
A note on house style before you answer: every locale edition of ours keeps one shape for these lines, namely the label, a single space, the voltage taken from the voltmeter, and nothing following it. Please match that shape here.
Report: 3.8 V
